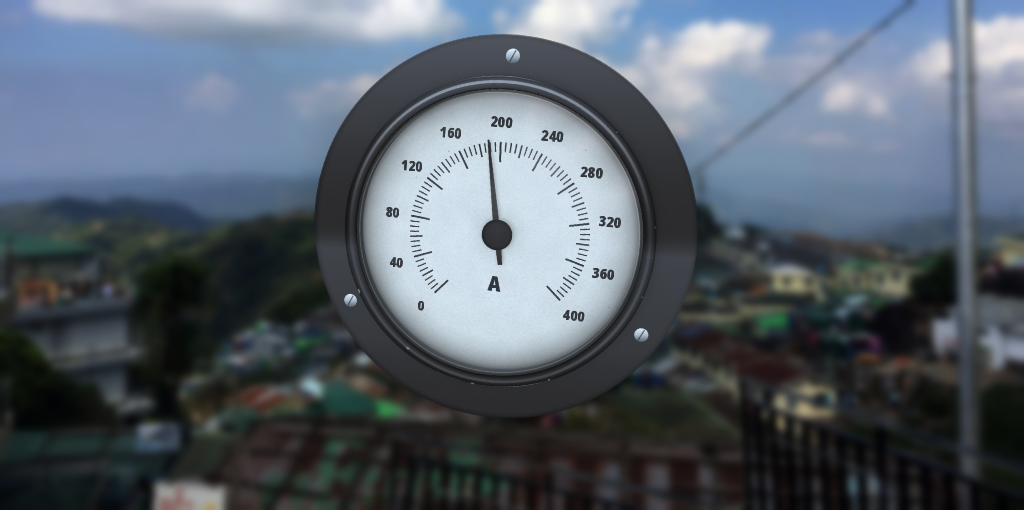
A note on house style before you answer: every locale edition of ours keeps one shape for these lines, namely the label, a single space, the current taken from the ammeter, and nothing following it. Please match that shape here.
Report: 190 A
